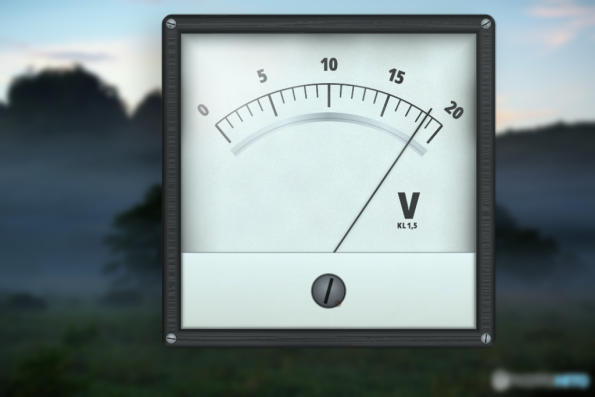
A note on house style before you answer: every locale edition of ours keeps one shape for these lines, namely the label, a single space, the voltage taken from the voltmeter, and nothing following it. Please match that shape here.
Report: 18.5 V
